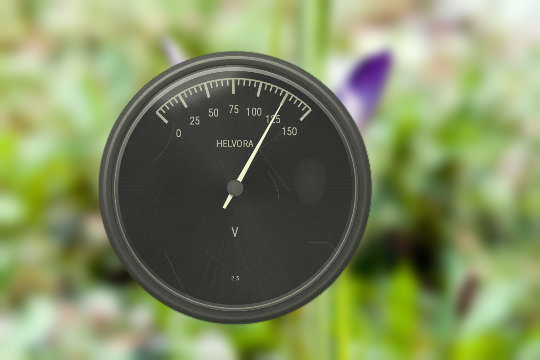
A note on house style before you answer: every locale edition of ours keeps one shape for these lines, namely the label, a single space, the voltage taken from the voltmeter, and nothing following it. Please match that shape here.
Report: 125 V
